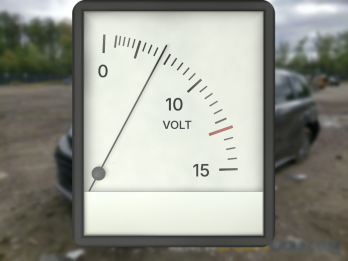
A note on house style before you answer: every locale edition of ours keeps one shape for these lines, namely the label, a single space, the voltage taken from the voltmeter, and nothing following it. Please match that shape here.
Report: 7 V
